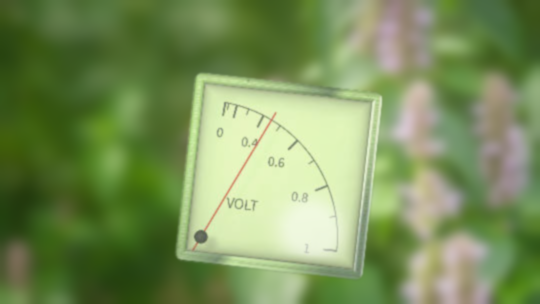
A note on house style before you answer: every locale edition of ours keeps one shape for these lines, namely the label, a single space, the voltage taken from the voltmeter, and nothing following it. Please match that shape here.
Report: 0.45 V
